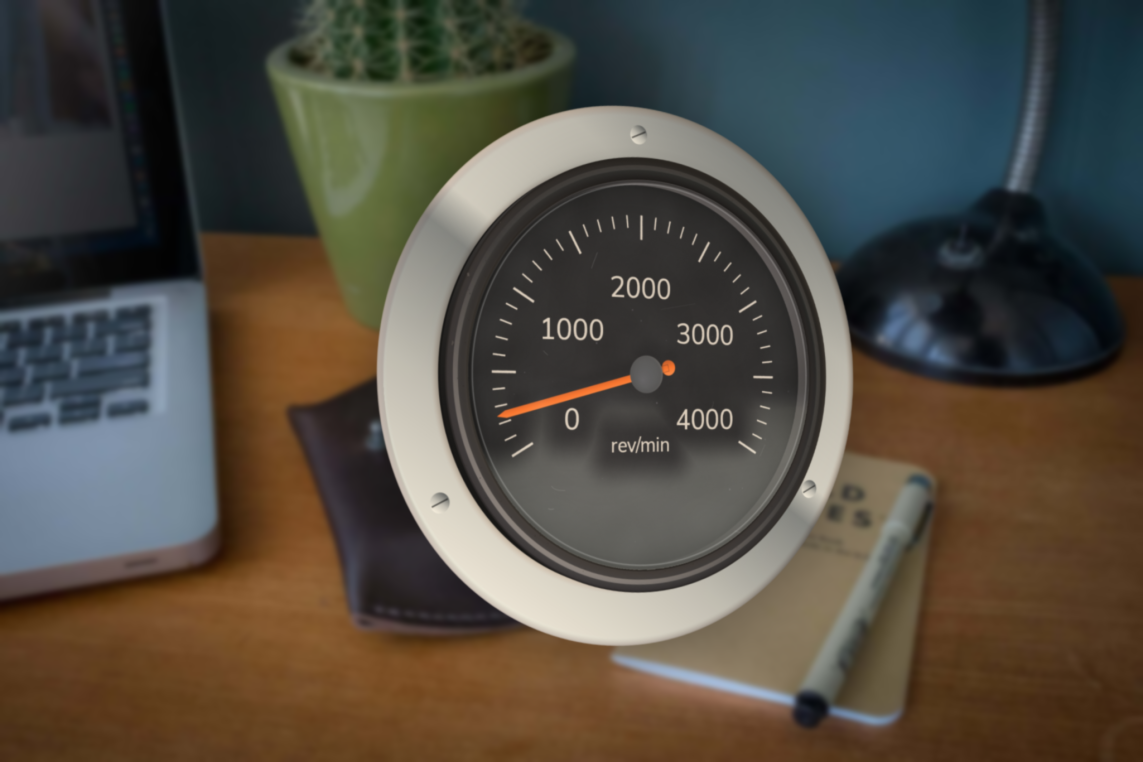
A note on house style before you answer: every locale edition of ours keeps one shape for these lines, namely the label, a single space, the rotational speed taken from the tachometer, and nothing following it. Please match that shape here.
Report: 250 rpm
